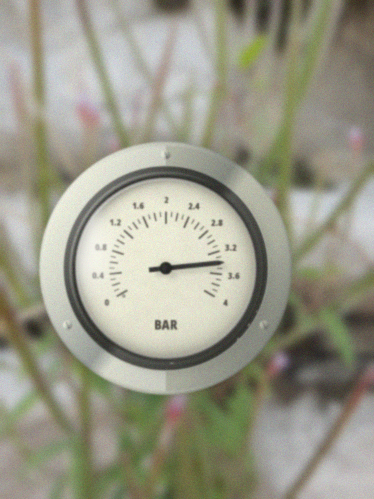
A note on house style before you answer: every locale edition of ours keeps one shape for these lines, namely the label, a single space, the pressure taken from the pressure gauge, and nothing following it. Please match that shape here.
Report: 3.4 bar
